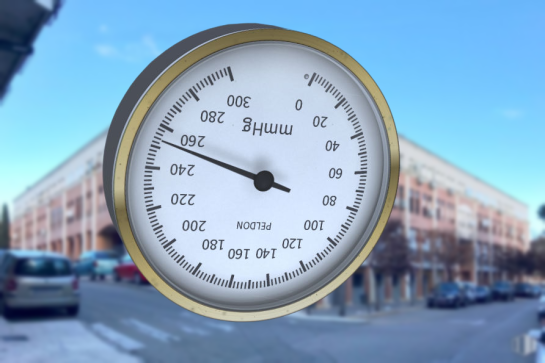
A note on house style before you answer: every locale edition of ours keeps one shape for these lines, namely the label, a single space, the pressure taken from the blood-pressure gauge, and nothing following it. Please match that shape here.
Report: 254 mmHg
